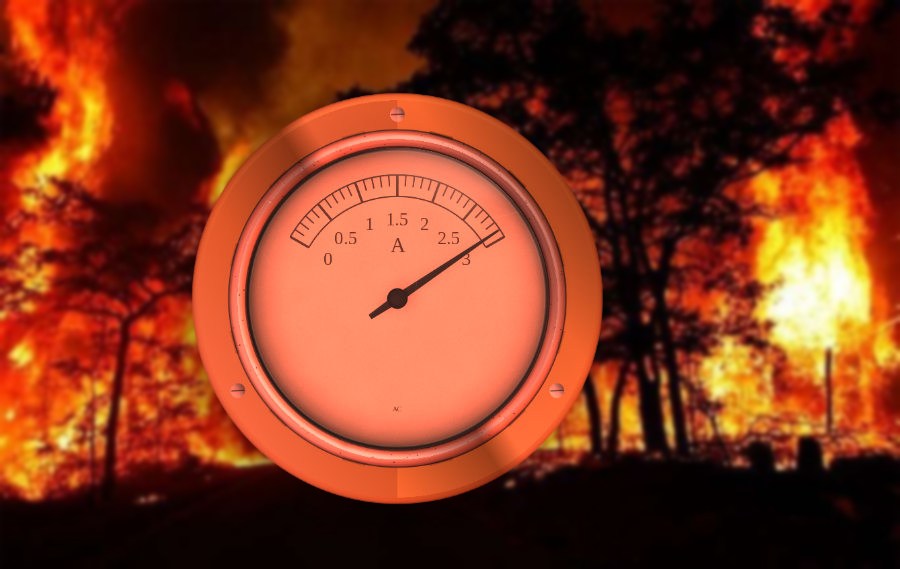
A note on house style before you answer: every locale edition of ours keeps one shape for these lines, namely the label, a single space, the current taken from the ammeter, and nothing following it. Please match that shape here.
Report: 2.9 A
